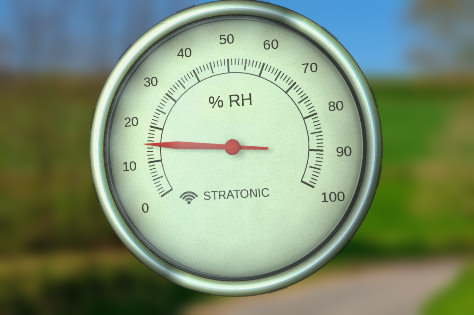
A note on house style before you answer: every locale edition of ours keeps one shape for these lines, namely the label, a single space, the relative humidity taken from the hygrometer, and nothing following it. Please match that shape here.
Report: 15 %
